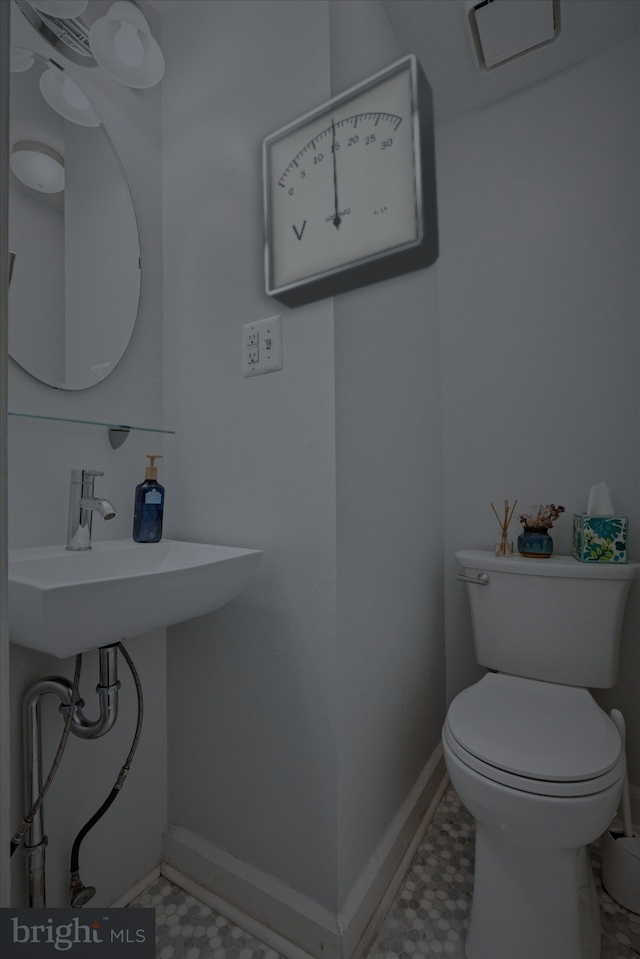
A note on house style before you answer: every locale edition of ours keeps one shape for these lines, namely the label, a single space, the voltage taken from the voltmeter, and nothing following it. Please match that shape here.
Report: 15 V
